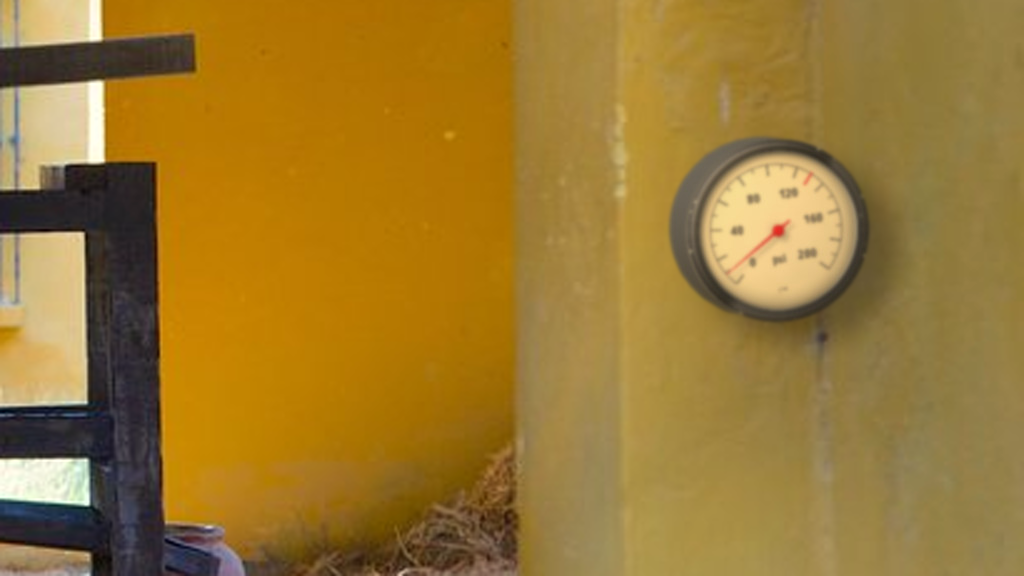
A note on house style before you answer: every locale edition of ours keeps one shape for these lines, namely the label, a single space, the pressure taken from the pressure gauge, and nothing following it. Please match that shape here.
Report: 10 psi
